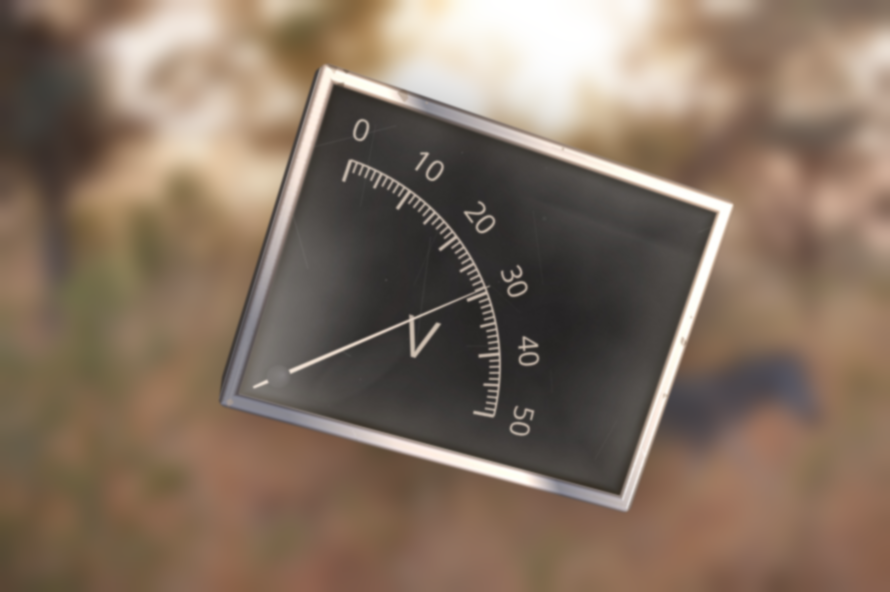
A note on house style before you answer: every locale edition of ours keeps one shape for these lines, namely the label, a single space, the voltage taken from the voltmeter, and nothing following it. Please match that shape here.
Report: 29 V
